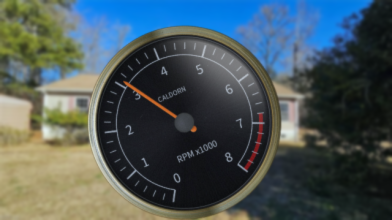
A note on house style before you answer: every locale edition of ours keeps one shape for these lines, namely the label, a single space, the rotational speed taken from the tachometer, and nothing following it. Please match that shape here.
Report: 3100 rpm
